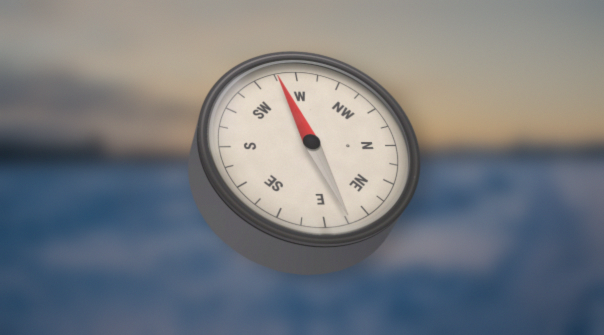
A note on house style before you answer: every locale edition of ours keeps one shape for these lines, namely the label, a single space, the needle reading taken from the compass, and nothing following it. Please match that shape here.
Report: 255 °
